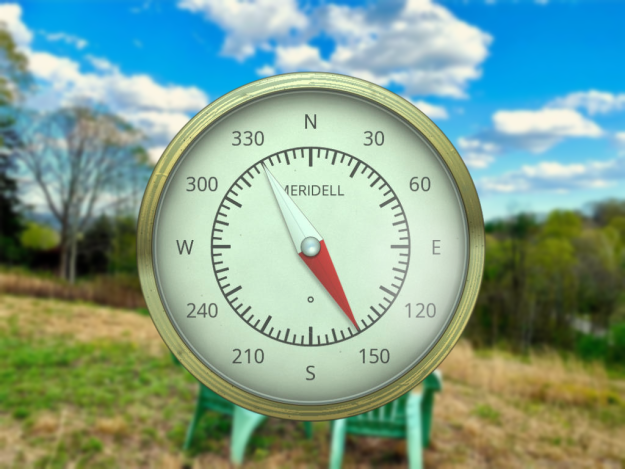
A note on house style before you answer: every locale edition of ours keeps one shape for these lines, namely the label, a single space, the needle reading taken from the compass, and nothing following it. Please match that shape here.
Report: 150 °
